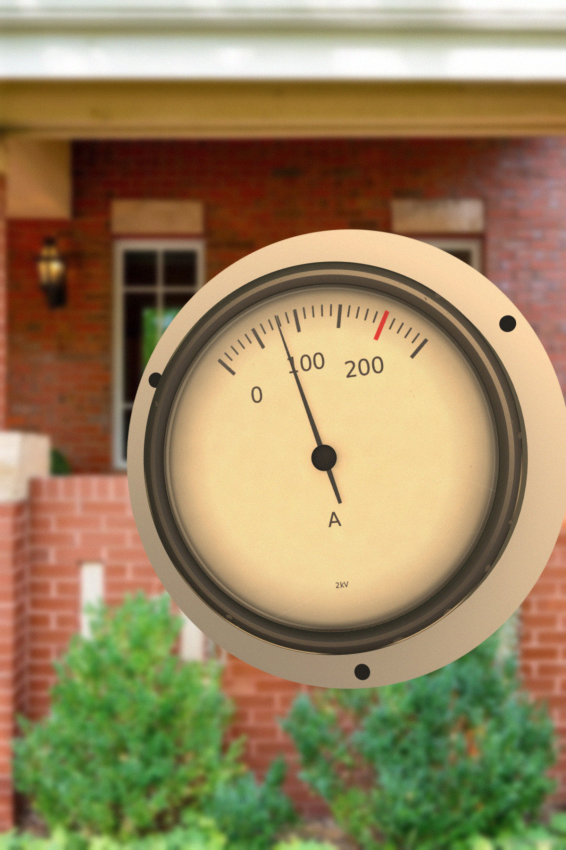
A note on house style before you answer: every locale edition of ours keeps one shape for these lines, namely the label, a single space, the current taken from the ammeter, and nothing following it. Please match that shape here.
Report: 80 A
